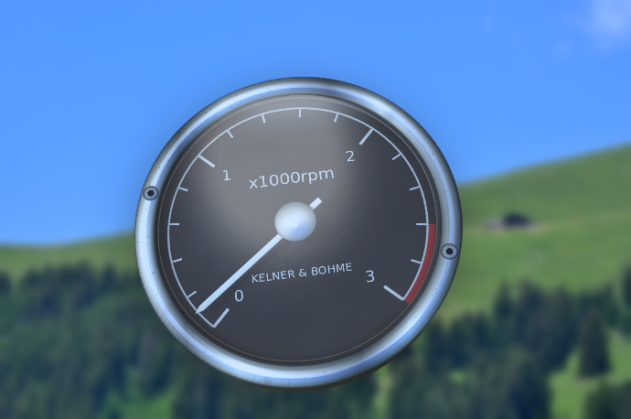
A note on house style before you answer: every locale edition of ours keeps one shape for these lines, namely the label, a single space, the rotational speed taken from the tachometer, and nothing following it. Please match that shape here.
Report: 100 rpm
